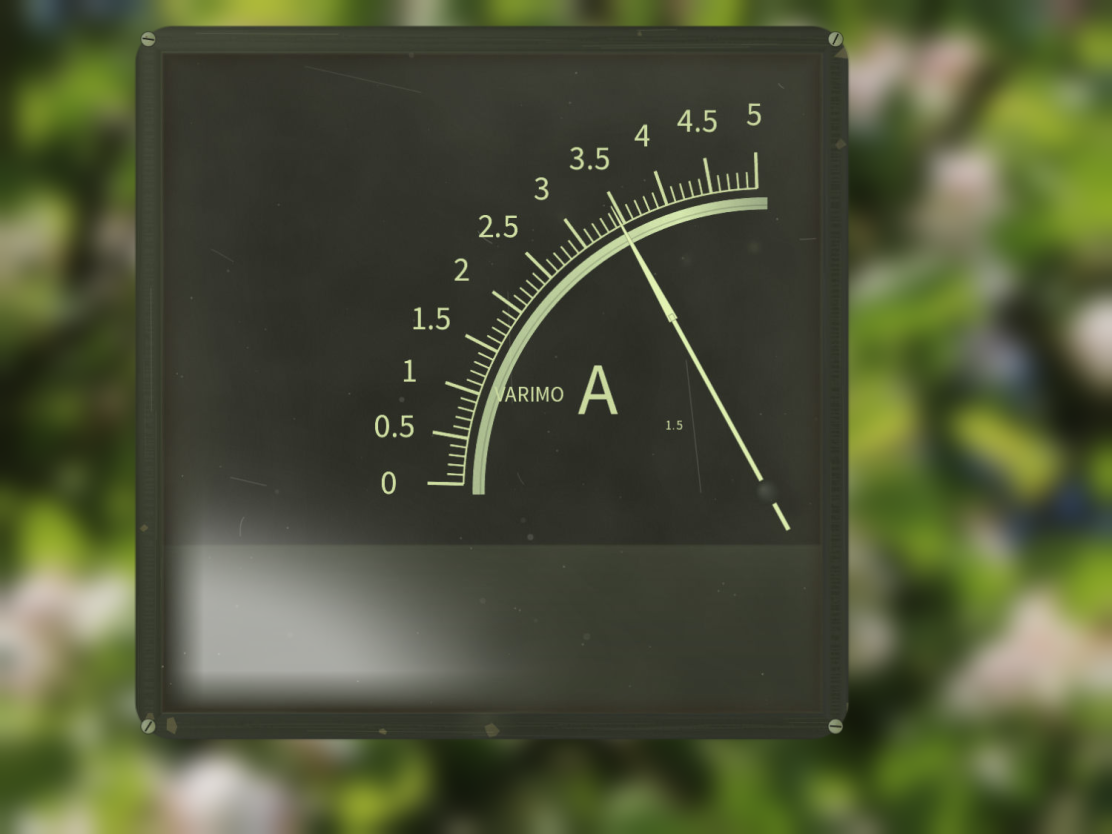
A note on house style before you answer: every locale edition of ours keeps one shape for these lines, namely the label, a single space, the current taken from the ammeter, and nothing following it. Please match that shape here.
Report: 3.45 A
